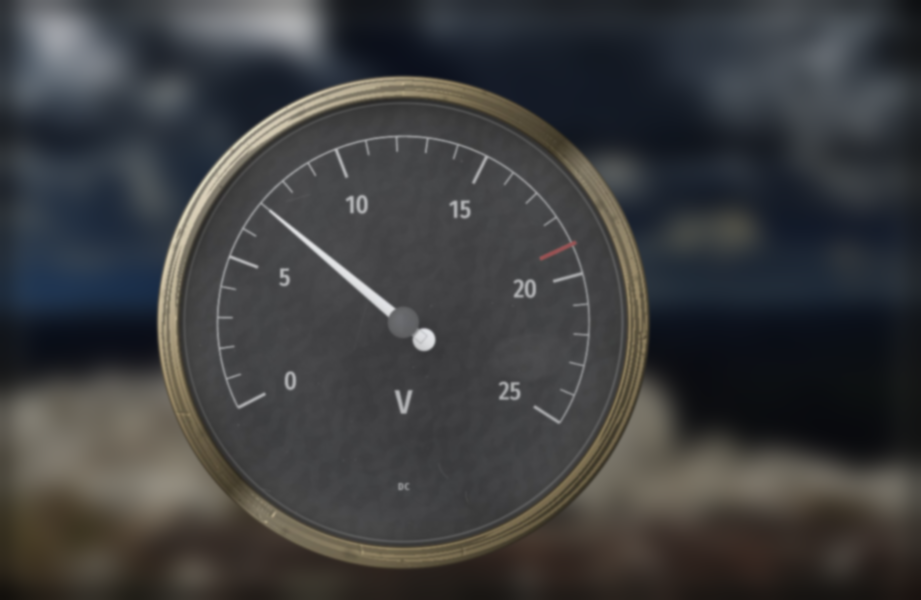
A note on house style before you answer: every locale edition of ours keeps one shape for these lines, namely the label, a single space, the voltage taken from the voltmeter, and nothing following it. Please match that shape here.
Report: 7 V
